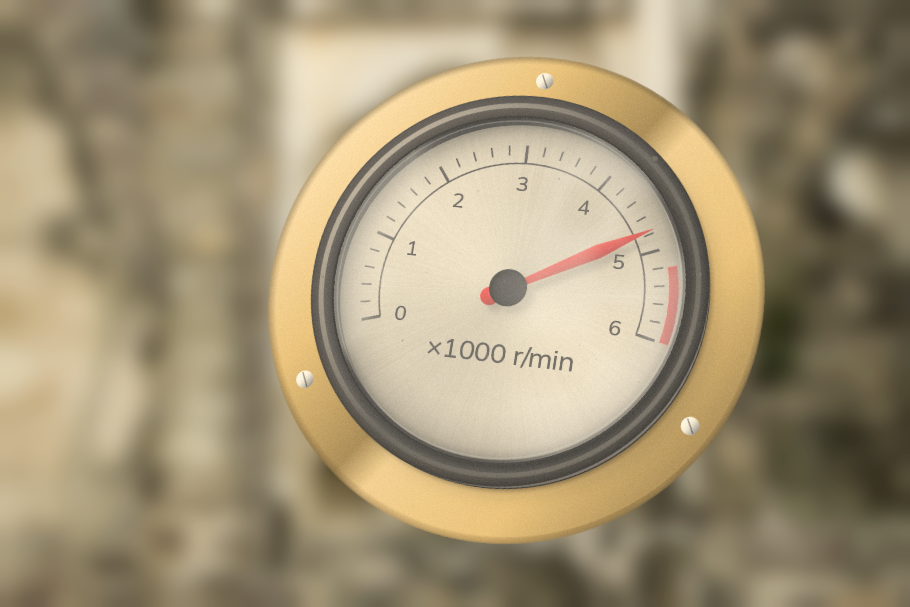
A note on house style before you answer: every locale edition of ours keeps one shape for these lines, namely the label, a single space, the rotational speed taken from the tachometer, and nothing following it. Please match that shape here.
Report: 4800 rpm
